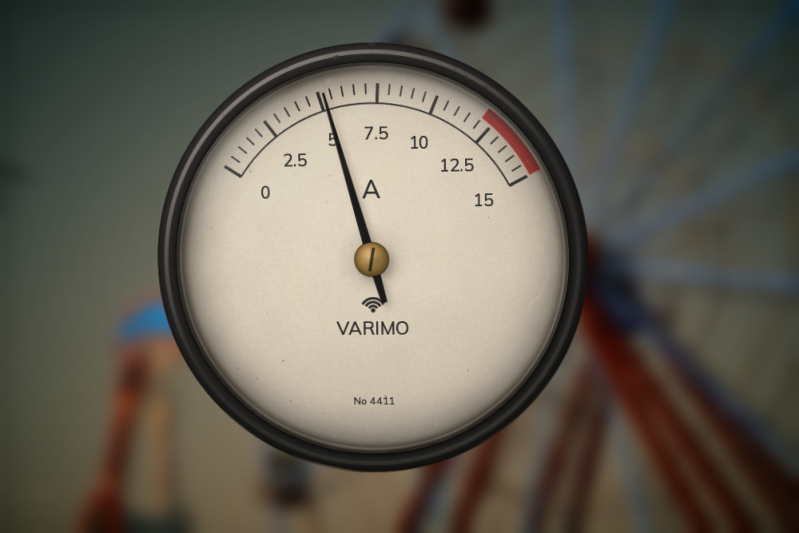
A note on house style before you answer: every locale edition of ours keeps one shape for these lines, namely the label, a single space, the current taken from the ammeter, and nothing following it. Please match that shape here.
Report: 5.25 A
